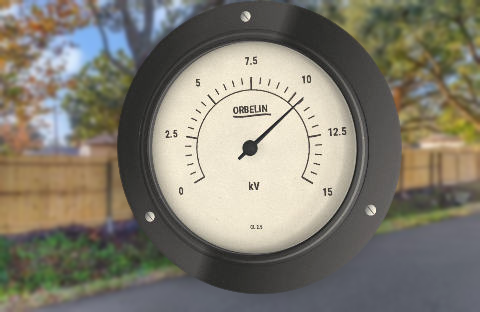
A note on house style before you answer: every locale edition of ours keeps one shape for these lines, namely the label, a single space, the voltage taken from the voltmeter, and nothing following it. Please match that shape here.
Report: 10.5 kV
